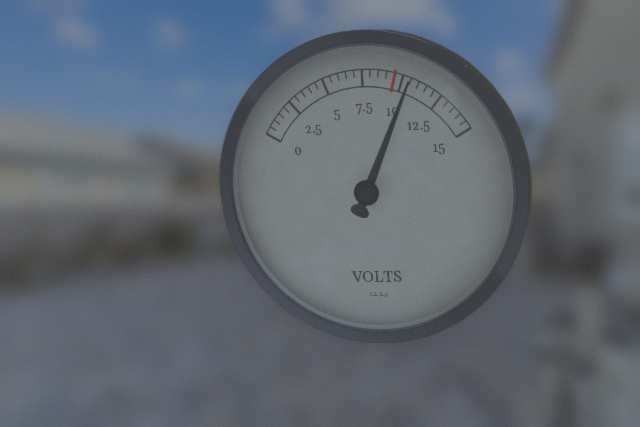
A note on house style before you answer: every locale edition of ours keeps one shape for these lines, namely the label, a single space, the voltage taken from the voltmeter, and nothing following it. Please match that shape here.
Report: 10.5 V
